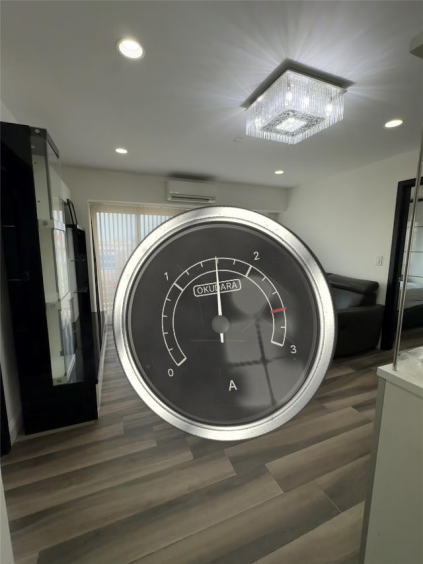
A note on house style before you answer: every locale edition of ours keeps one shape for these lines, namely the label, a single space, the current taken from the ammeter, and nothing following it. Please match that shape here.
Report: 1.6 A
